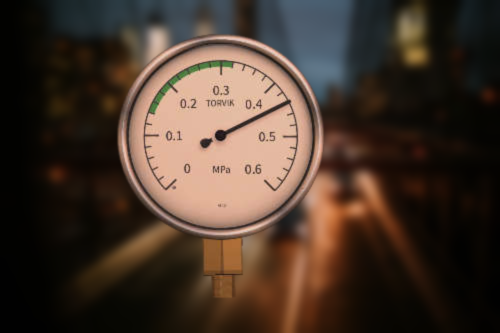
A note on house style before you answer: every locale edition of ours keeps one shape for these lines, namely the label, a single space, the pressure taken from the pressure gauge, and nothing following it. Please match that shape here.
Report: 0.44 MPa
